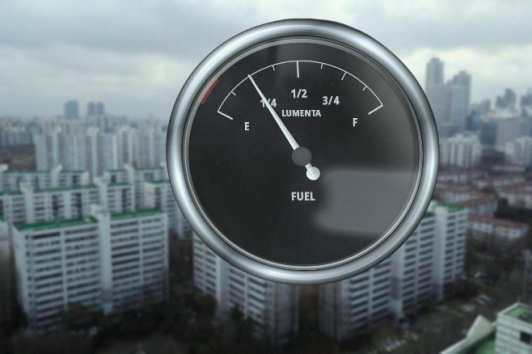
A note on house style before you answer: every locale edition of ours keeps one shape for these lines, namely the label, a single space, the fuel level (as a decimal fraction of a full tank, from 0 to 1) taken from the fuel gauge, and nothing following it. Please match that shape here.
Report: 0.25
